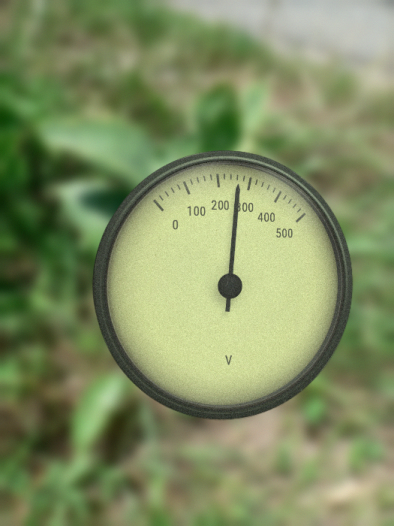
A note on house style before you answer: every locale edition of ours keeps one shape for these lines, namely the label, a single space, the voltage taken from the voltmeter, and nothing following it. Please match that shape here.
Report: 260 V
